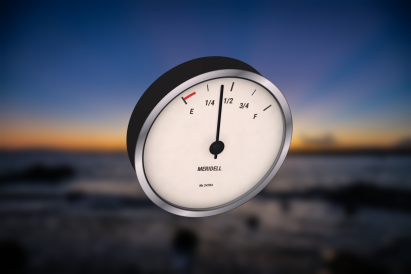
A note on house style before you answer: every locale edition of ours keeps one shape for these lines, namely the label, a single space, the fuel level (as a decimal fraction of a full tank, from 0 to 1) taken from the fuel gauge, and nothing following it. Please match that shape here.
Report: 0.375
